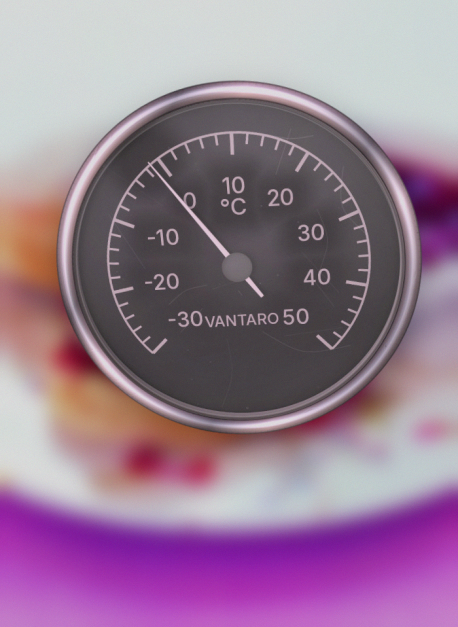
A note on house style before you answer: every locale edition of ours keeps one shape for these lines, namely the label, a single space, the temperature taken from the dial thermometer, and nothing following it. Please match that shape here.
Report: -1 °C
